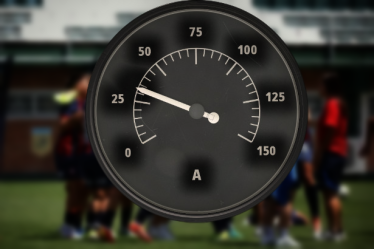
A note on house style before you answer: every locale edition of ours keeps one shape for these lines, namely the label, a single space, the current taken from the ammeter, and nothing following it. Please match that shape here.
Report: 32.5 A
